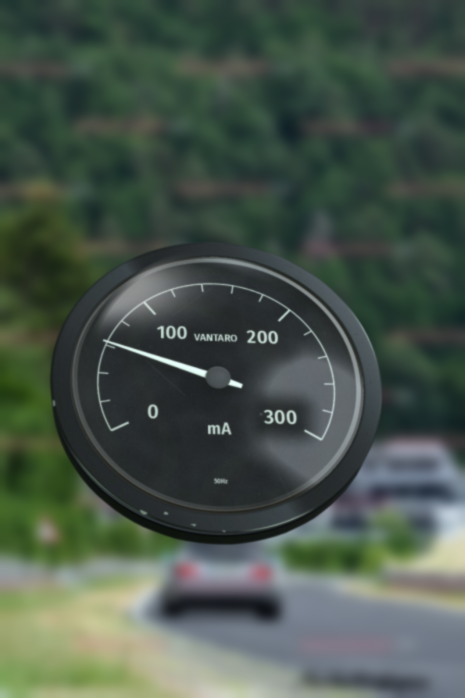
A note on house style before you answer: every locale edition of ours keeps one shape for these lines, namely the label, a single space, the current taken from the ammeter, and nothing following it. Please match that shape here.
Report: 60 mA
